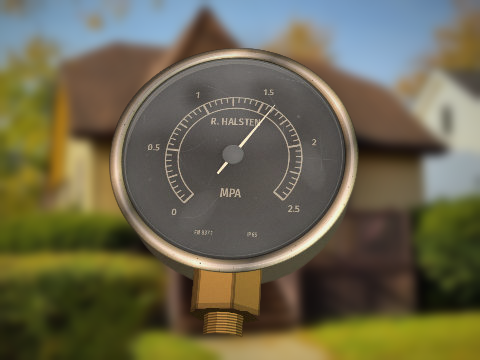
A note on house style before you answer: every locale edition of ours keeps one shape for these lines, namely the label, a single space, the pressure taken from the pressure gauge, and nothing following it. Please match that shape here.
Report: 1.6 MPa
